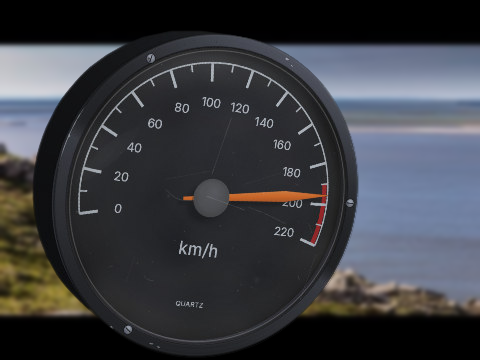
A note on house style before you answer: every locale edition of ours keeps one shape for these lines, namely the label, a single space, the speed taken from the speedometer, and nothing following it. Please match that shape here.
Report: 195 km/h
